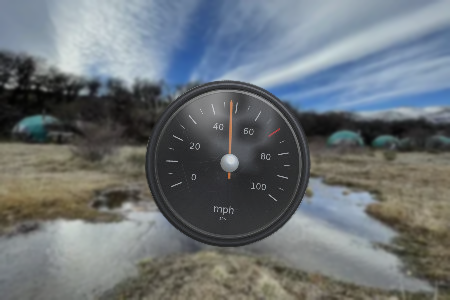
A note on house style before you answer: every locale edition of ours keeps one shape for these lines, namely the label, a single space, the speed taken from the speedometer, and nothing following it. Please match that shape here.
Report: 47.5 mph
